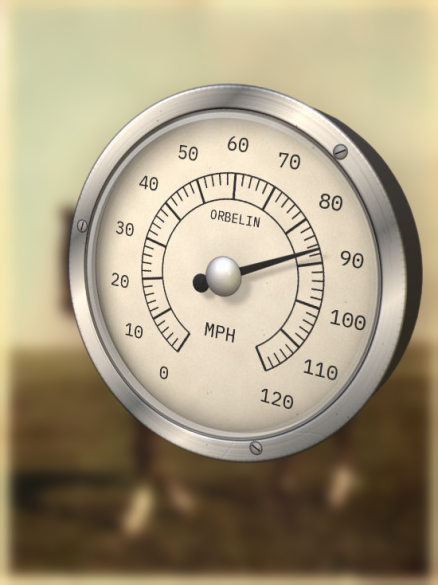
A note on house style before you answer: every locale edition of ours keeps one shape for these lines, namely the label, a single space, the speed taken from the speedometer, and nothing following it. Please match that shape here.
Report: 87 mph
